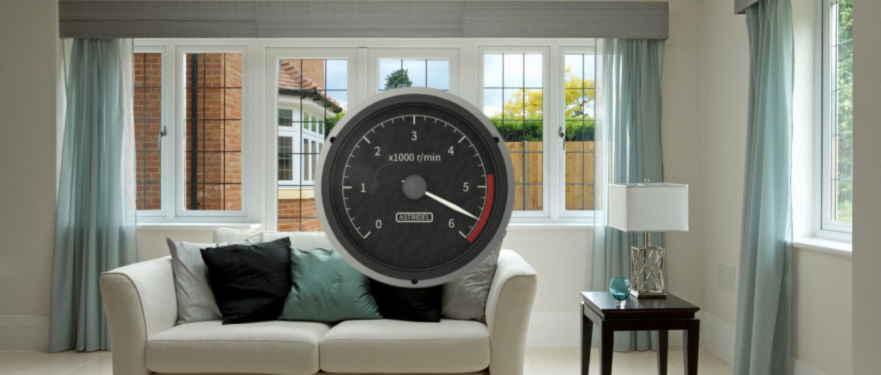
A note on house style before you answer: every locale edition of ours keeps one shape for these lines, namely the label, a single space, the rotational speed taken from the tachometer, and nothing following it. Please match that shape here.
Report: 5600 rpm
